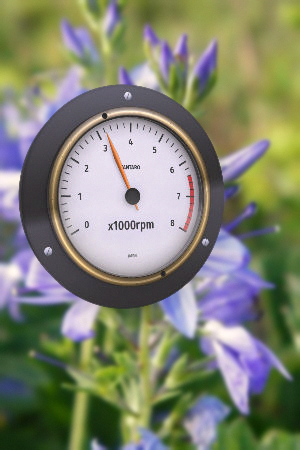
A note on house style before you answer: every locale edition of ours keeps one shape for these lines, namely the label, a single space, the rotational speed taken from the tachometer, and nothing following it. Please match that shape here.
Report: 3200 rpm
